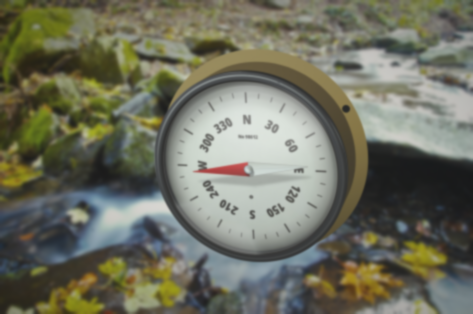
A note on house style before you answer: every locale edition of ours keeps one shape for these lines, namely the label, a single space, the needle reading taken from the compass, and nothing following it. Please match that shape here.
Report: 265 °
